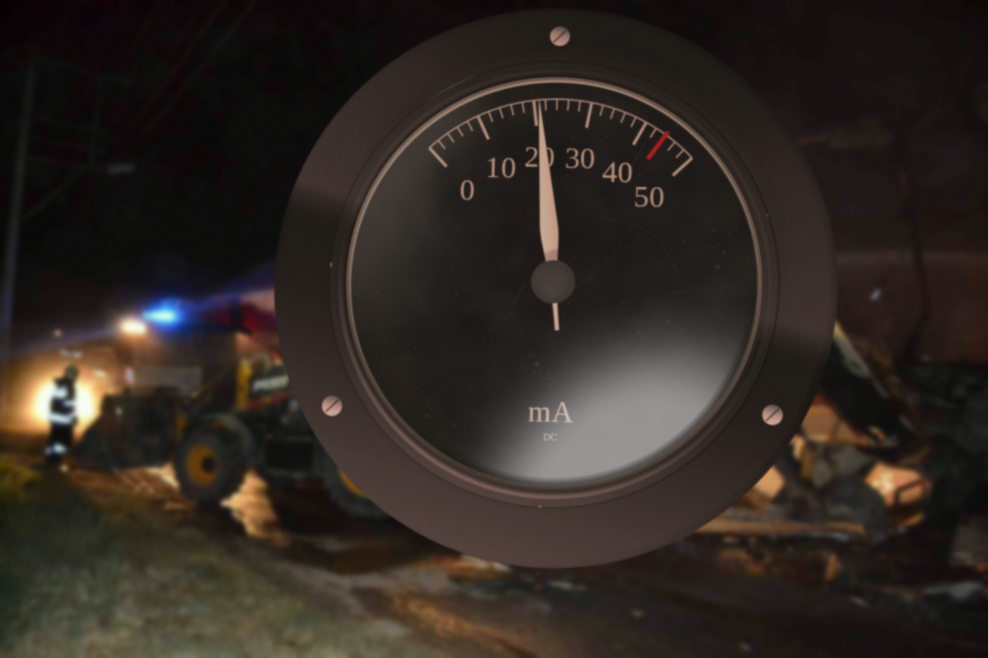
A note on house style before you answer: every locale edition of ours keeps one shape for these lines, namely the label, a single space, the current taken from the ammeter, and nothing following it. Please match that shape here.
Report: 21 mA
